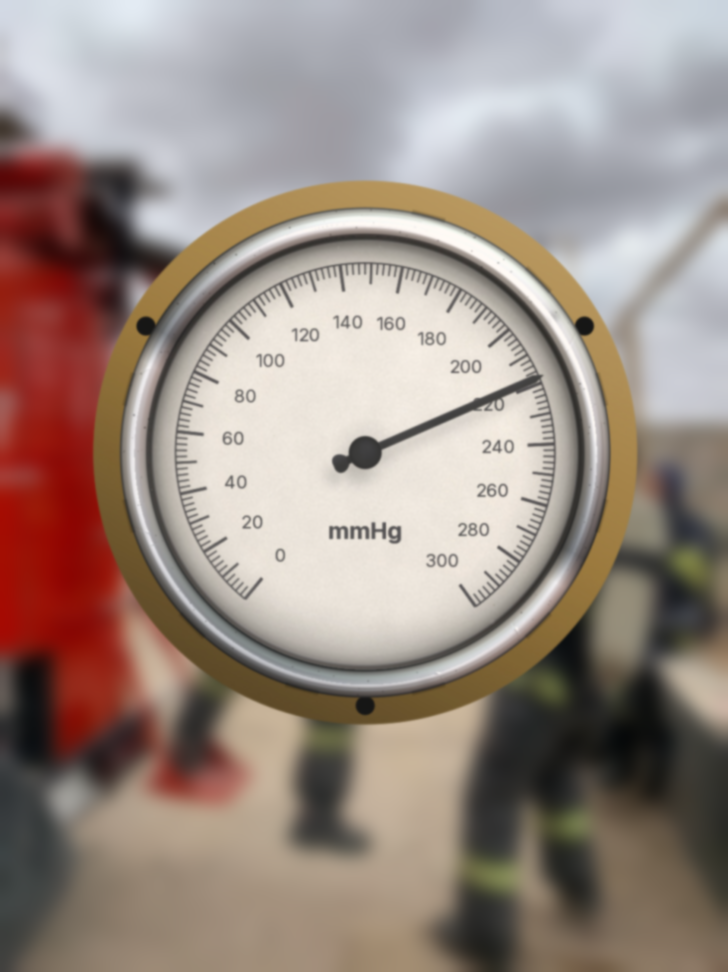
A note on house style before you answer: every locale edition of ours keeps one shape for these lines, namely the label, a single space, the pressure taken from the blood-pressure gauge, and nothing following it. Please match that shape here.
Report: 218 mmHg
